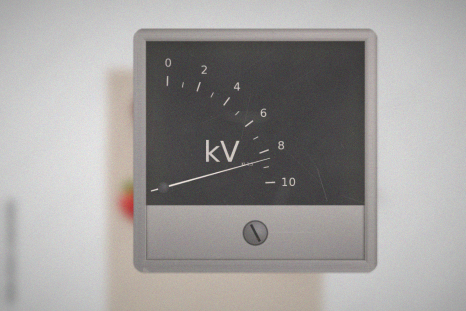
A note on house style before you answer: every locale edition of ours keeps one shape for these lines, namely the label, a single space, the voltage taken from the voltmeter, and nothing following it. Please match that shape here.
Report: 8.5 kV
